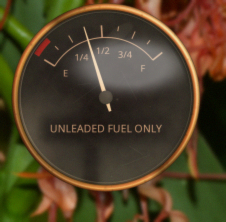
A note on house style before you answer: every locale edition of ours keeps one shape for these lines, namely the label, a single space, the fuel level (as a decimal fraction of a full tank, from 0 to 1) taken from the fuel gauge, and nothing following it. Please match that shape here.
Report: 0.375
